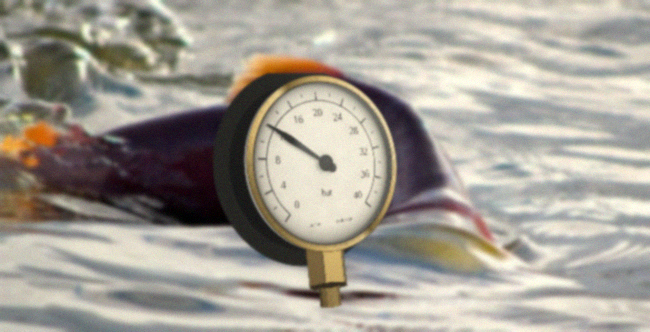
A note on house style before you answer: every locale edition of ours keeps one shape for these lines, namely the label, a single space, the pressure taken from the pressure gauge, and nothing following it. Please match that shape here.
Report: 12 bar
